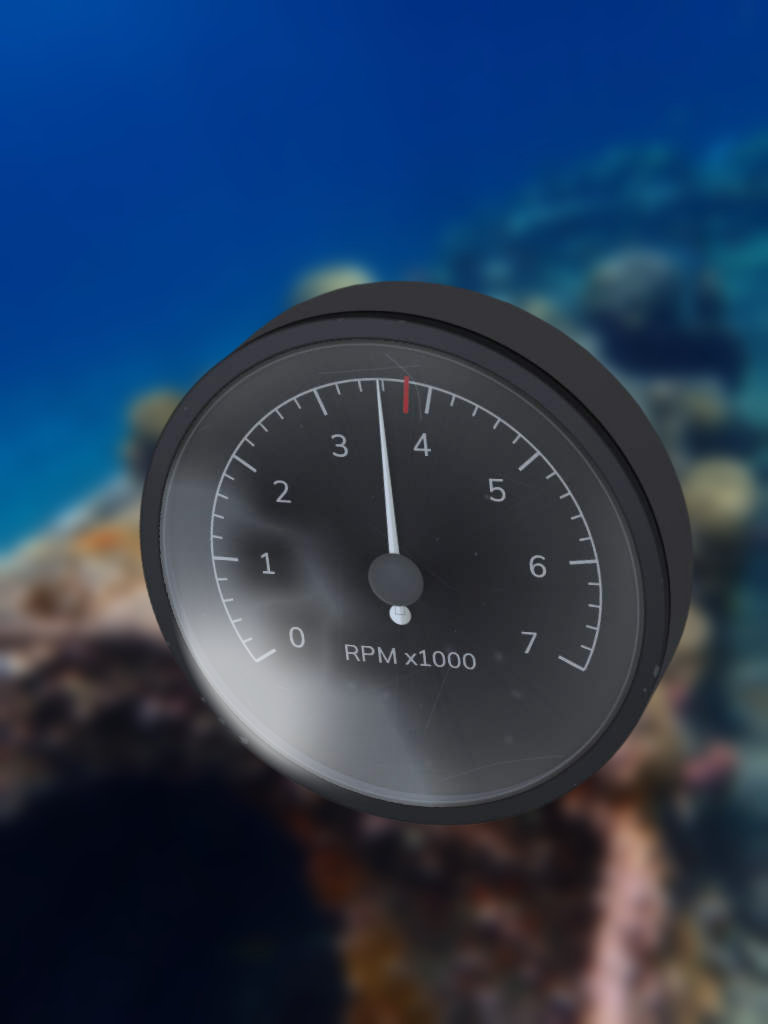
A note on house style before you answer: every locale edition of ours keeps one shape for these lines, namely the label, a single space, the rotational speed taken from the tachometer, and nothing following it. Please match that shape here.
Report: 3600 rpm
